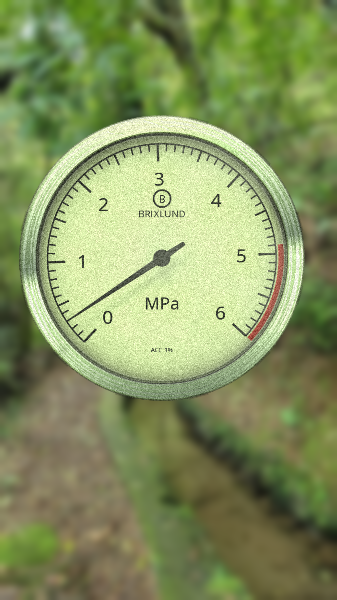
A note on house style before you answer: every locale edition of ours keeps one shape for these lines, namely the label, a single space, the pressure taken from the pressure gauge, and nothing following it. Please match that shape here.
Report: 0.3 MPa
